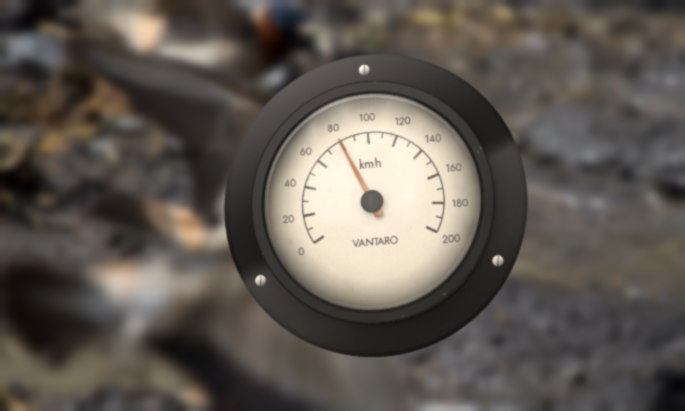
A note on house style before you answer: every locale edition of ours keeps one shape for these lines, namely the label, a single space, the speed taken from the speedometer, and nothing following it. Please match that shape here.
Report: 80 km/h
